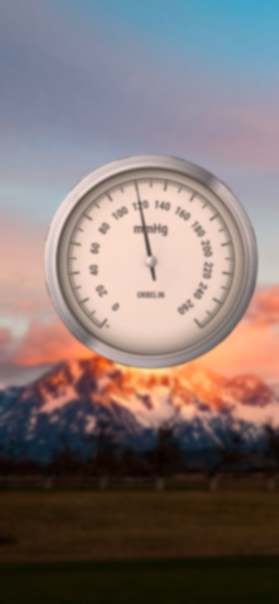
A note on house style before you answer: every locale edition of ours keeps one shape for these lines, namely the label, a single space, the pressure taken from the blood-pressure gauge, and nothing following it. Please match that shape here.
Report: 120 mmHg
